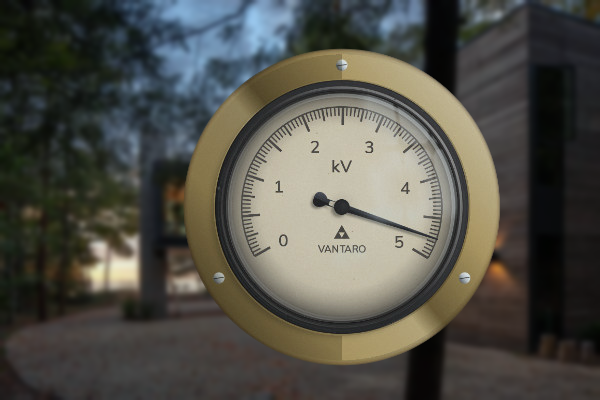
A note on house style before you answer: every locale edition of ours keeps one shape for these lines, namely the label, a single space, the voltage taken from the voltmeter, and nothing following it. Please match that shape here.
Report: 4.75 kV
